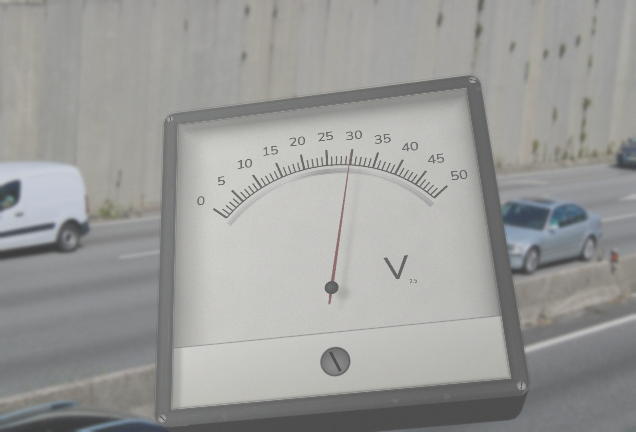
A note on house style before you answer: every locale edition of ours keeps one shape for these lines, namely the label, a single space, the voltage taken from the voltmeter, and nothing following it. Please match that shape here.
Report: 30 V
